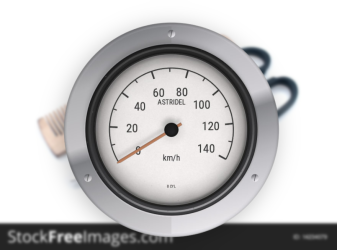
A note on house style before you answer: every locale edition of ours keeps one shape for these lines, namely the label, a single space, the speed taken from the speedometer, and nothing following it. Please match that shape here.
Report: 0 km/h
